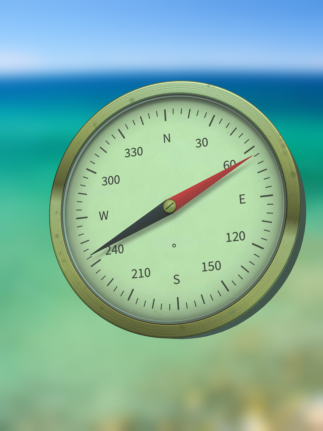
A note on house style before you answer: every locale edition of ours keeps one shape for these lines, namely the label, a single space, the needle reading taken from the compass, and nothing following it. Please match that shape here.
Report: 65 °
